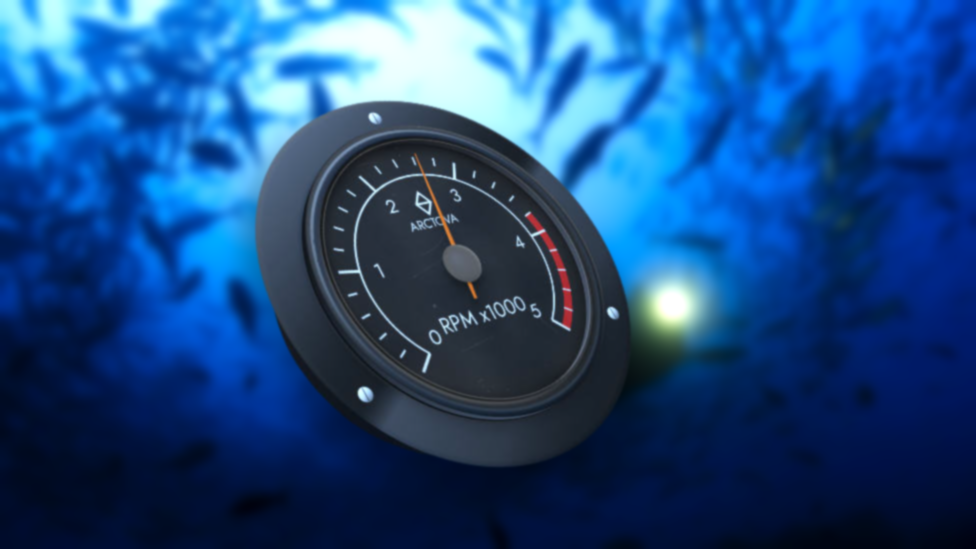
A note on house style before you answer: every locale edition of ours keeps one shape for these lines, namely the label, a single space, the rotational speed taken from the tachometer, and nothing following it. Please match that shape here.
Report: 2600 rpm
